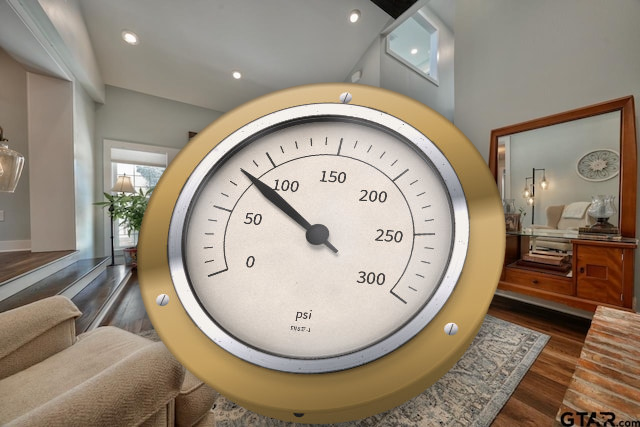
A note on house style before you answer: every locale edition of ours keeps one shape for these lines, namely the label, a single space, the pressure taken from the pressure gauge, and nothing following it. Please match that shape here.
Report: 80 psi
